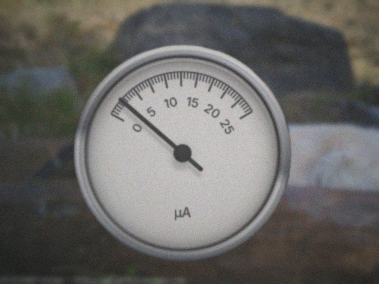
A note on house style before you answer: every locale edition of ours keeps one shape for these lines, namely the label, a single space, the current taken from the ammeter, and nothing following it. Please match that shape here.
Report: 2.5 µA
